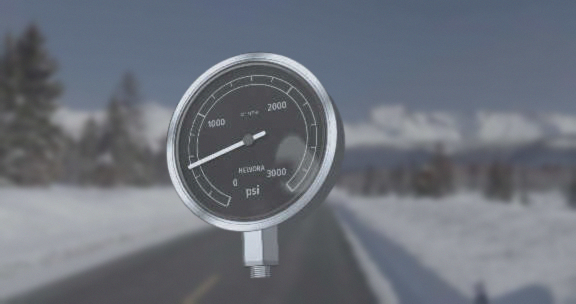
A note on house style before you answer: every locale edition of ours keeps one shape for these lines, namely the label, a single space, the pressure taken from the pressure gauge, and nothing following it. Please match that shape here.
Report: 500 psi
